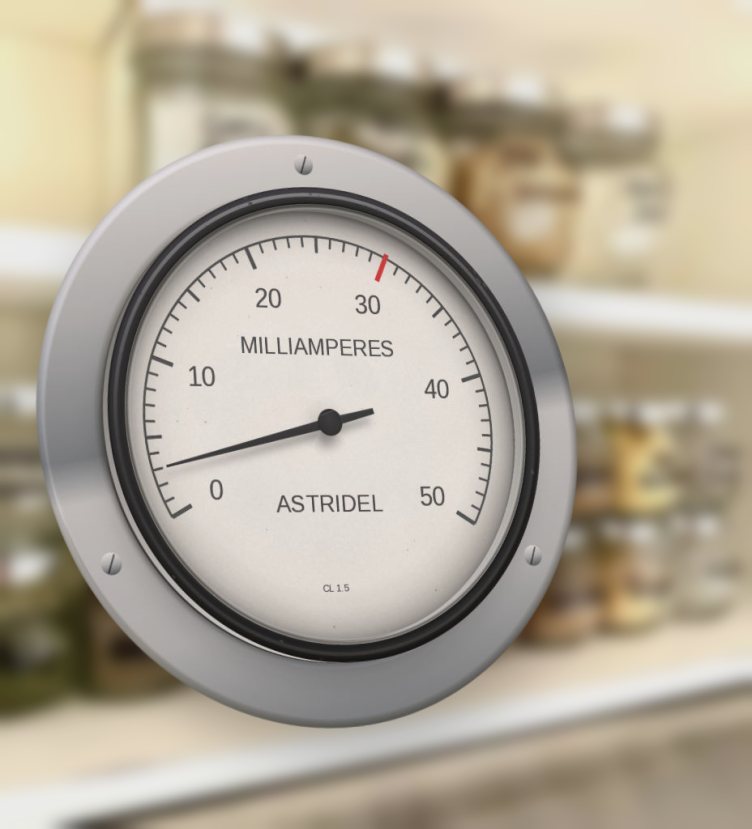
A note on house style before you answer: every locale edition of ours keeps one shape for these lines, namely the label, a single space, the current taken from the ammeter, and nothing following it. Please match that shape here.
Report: 3 mA
